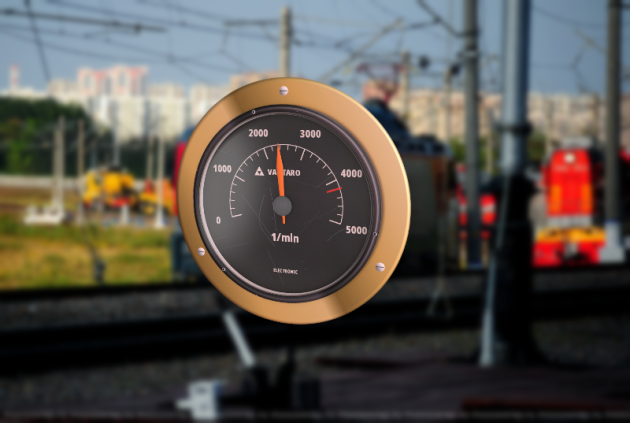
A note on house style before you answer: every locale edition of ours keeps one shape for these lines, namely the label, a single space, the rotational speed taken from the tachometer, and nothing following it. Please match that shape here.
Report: 2400 rpm
